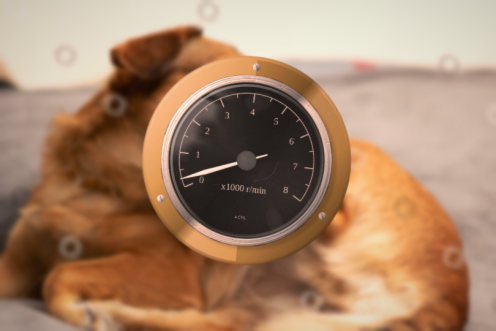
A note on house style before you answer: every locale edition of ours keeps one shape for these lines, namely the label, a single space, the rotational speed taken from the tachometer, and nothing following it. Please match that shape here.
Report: 250 rpm
